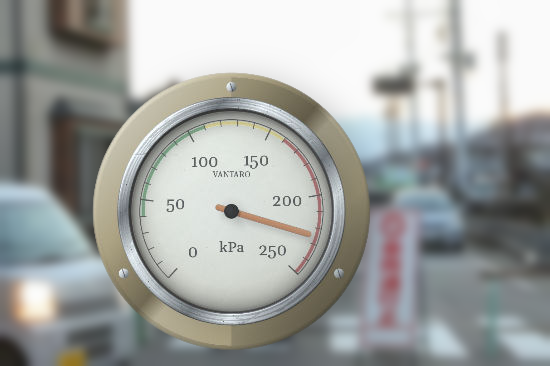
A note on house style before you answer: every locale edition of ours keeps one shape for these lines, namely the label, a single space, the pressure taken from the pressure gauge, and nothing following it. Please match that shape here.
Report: 225 kPa
